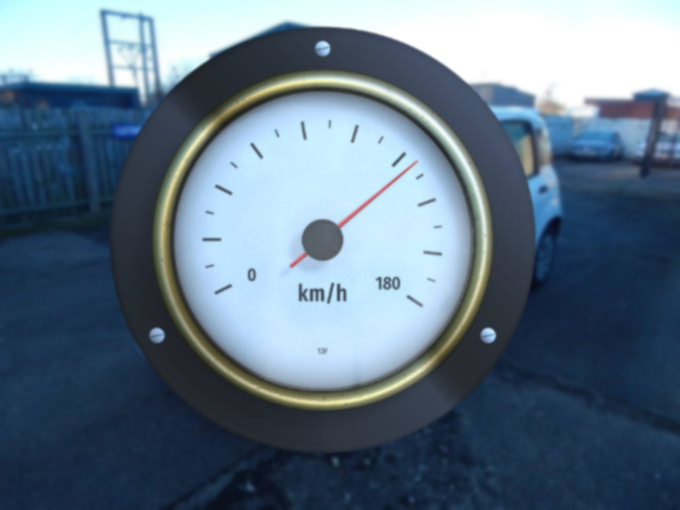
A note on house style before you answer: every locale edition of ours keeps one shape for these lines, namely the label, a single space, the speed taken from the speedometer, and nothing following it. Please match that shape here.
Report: 125 km/h
